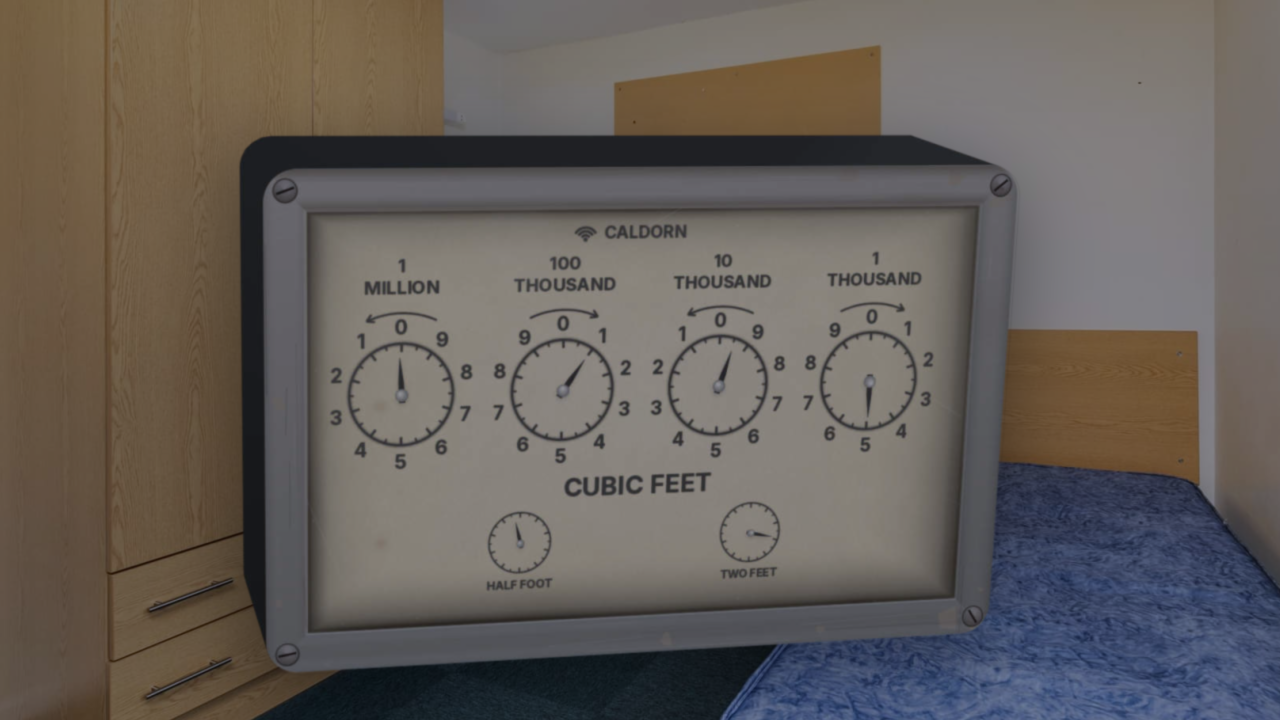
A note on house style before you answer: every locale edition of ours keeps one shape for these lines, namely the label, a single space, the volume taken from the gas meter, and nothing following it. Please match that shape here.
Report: 9500 ft³
